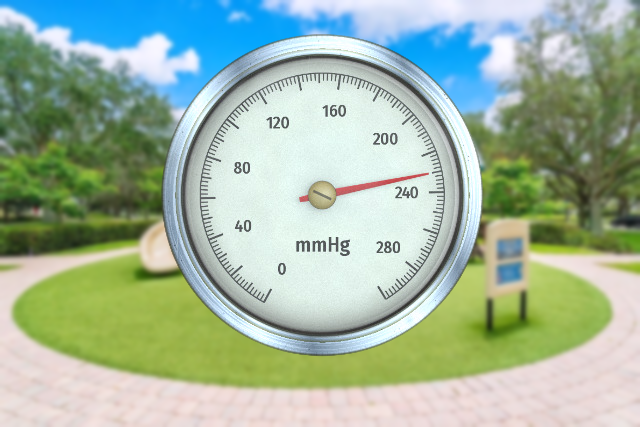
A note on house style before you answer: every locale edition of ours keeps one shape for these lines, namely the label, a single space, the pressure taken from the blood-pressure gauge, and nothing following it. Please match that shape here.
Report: 230 mmHg
